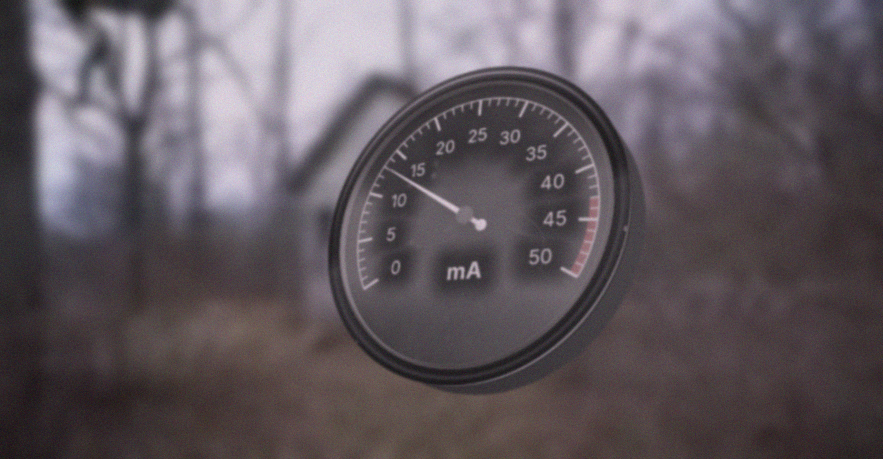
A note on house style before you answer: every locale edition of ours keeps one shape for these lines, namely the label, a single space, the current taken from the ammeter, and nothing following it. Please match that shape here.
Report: 13 mA
